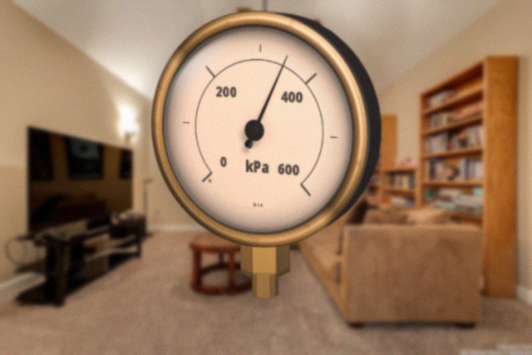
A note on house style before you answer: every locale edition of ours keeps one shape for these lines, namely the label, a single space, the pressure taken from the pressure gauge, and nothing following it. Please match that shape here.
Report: 350 kPa
